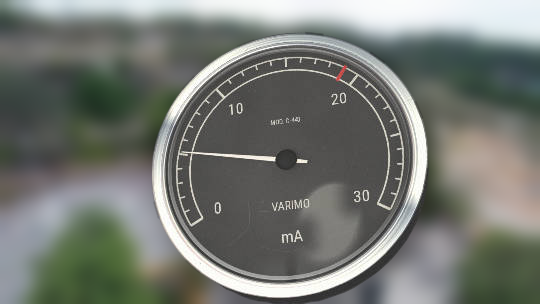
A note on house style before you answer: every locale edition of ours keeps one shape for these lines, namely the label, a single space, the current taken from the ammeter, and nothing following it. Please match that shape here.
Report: 5 mA
